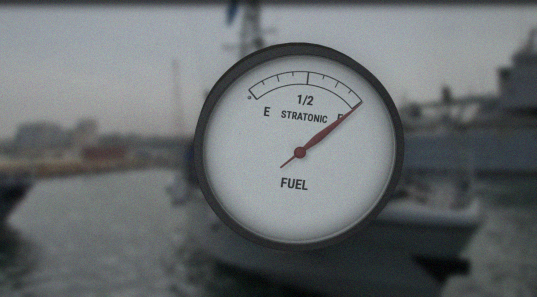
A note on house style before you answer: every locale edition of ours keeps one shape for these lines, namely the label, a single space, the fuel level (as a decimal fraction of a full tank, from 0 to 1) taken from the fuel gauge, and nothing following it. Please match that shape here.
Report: 1
